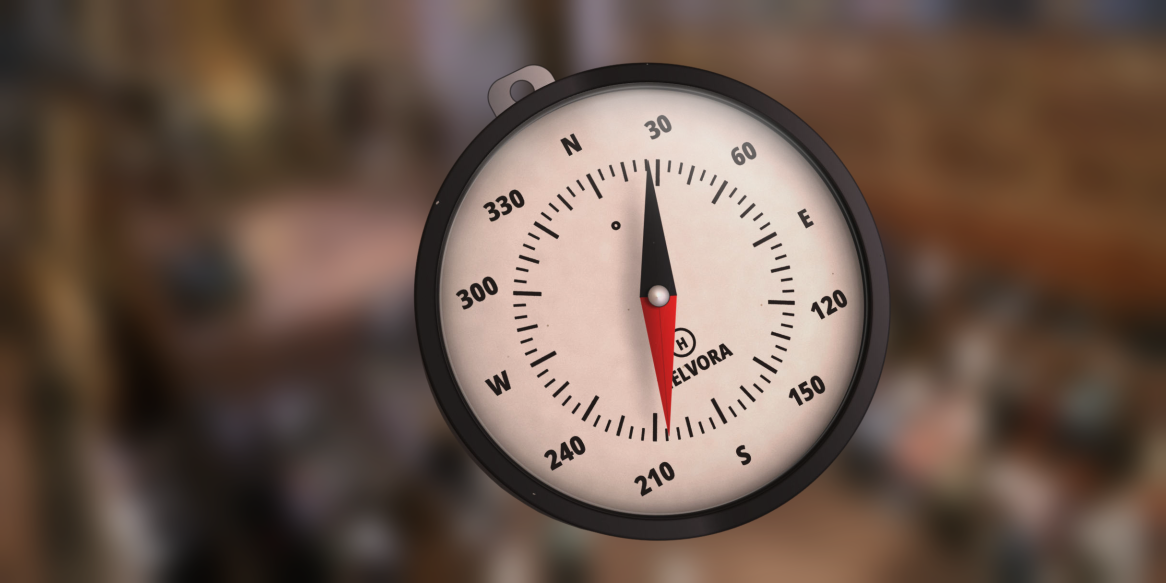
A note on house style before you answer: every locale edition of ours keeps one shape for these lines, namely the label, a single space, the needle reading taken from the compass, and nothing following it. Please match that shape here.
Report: 205 °
